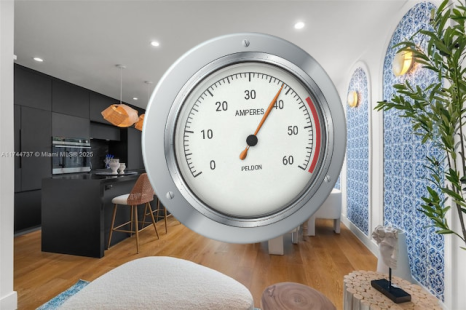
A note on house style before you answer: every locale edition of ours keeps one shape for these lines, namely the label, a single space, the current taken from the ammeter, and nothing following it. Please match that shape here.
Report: 38 A
